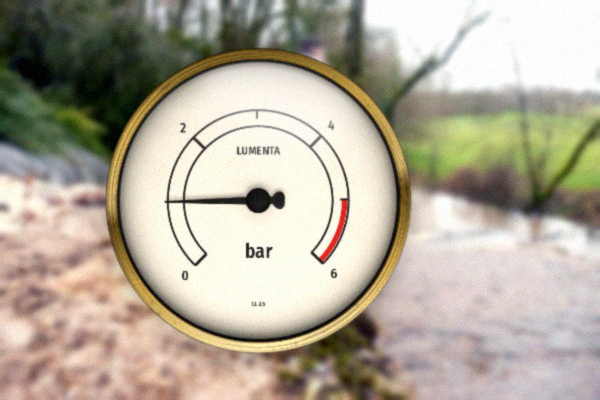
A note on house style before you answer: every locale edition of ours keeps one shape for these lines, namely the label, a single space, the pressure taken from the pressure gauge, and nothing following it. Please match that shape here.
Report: 1 bar
